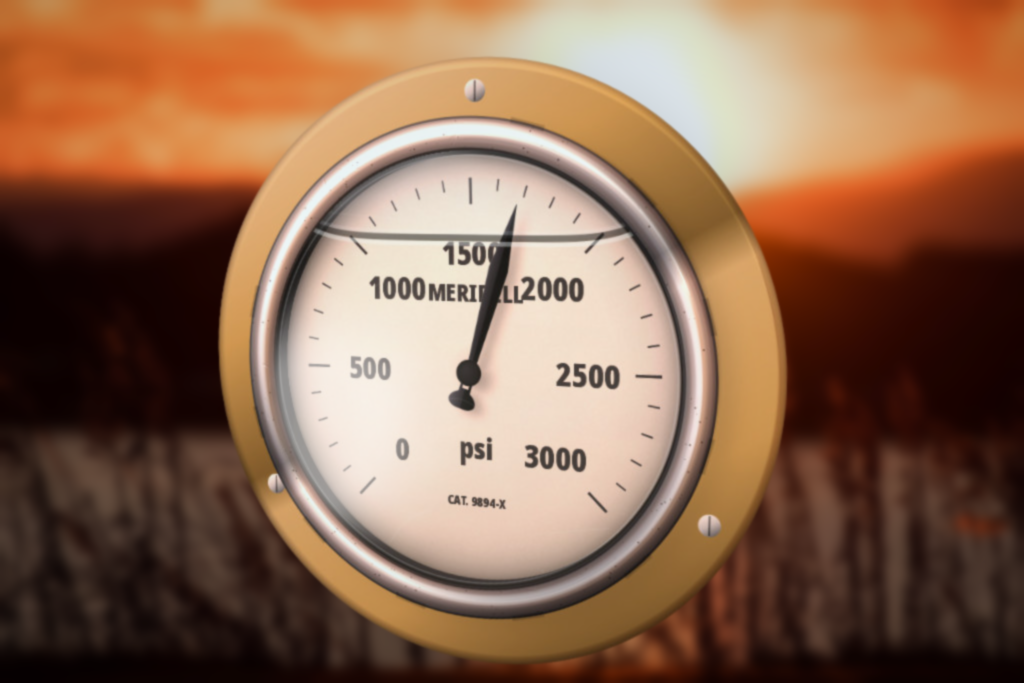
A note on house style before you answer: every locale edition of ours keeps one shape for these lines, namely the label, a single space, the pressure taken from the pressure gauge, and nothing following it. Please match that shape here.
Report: 1700 psi
